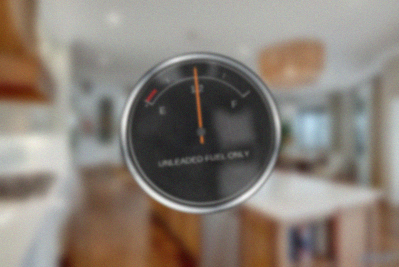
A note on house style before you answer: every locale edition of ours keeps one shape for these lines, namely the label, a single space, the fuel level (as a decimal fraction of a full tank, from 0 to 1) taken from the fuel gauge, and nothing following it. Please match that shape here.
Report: 0.5
